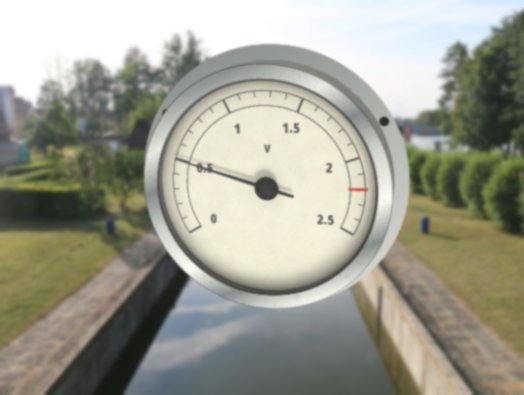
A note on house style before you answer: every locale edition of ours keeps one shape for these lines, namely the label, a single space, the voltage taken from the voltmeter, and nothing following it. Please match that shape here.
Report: 0.5 V
